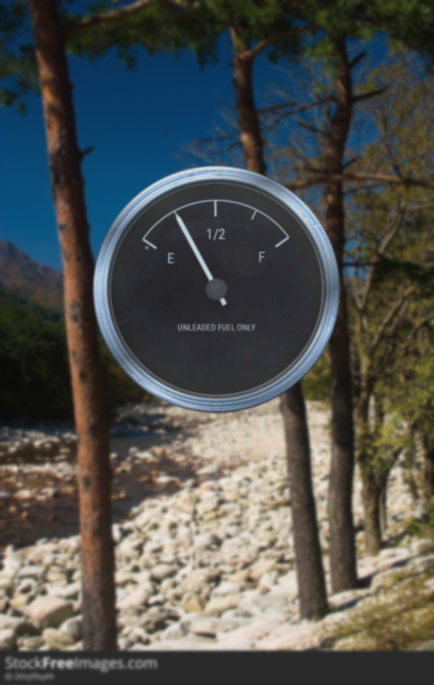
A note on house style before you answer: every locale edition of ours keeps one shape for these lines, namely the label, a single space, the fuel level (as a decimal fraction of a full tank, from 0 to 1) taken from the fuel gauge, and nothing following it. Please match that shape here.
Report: 0.25
